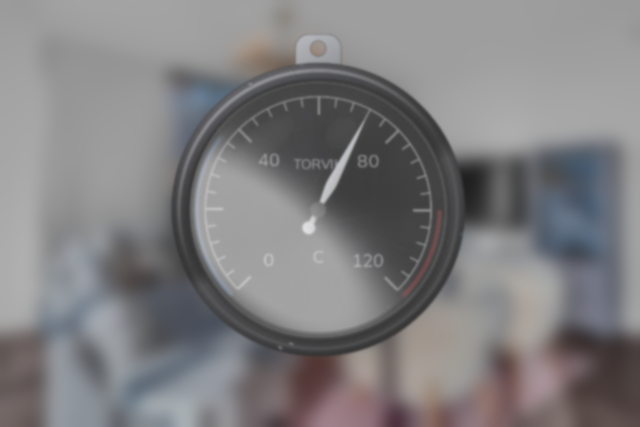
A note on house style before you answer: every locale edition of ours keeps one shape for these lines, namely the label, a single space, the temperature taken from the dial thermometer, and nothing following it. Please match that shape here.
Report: 72 °C
